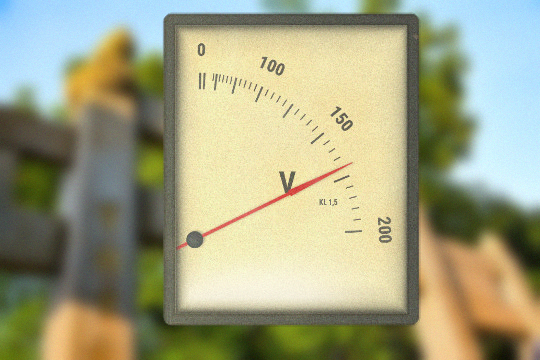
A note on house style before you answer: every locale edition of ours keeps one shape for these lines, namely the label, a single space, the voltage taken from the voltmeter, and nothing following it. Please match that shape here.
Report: 170 V
